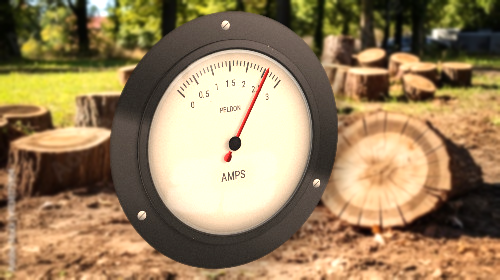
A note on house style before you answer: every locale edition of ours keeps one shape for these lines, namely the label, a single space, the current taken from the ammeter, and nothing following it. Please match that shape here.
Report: 2.5 A
